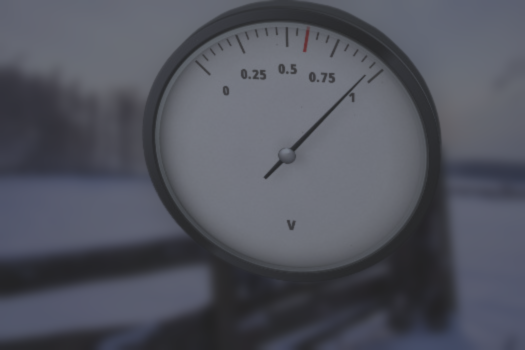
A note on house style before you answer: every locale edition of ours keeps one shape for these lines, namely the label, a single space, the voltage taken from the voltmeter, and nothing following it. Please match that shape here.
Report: 0.95 V
